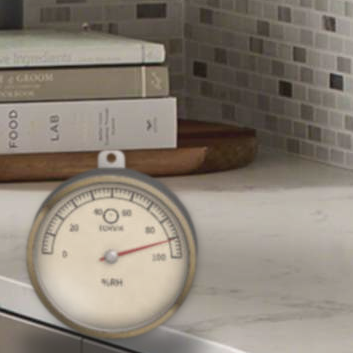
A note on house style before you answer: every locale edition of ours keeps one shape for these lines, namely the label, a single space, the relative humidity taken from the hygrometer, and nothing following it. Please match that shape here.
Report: 90 %
